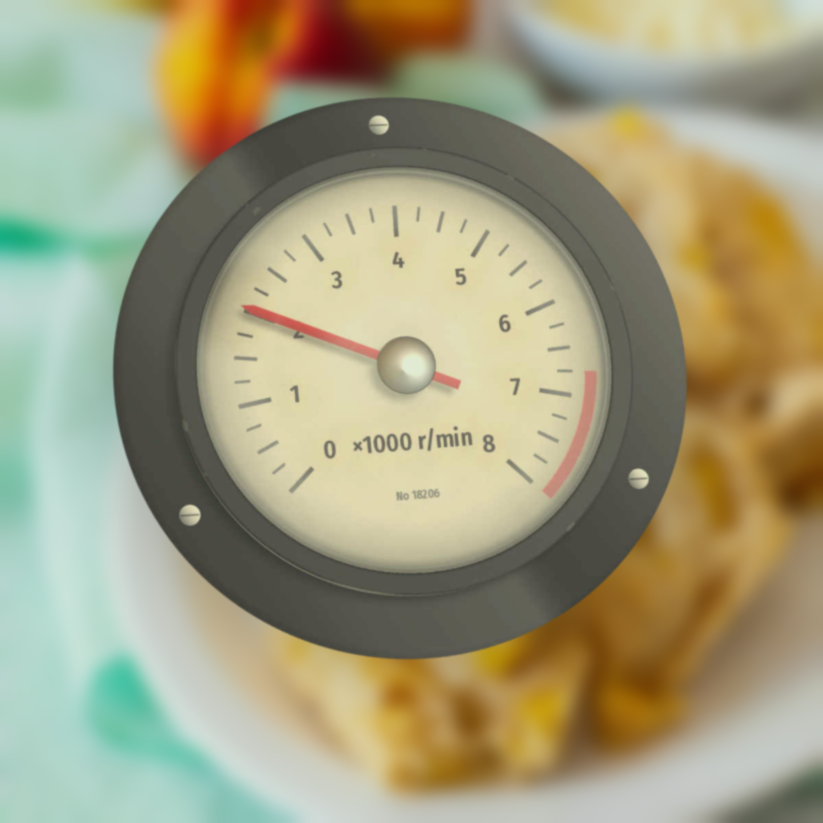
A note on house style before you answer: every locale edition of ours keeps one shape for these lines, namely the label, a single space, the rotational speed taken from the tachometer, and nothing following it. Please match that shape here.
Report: 2000 rpm
